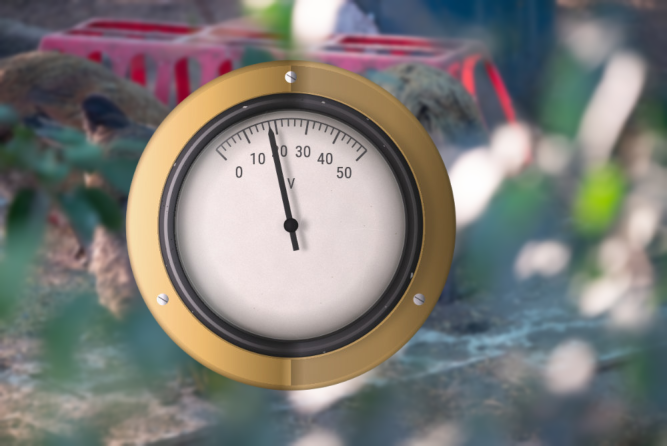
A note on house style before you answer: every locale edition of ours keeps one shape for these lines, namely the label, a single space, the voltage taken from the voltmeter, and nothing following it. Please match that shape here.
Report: 18 V
